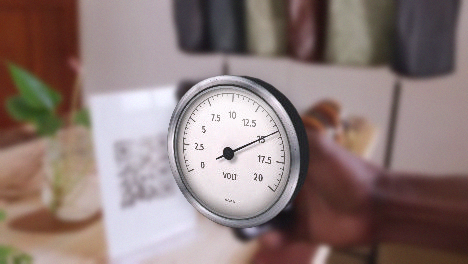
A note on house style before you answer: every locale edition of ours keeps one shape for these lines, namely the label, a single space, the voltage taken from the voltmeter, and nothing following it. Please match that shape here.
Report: 15 V
